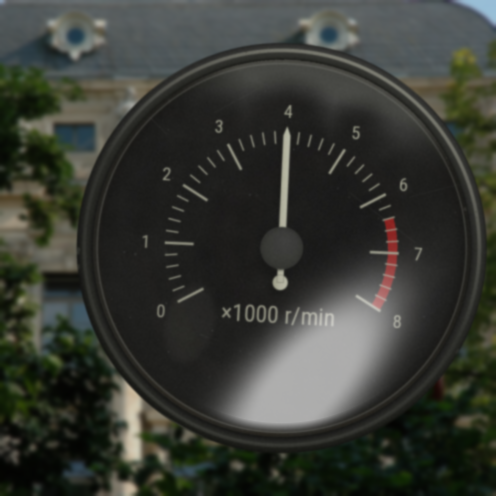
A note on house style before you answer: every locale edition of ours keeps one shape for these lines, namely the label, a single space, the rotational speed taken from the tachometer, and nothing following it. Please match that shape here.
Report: 4000 rpm
